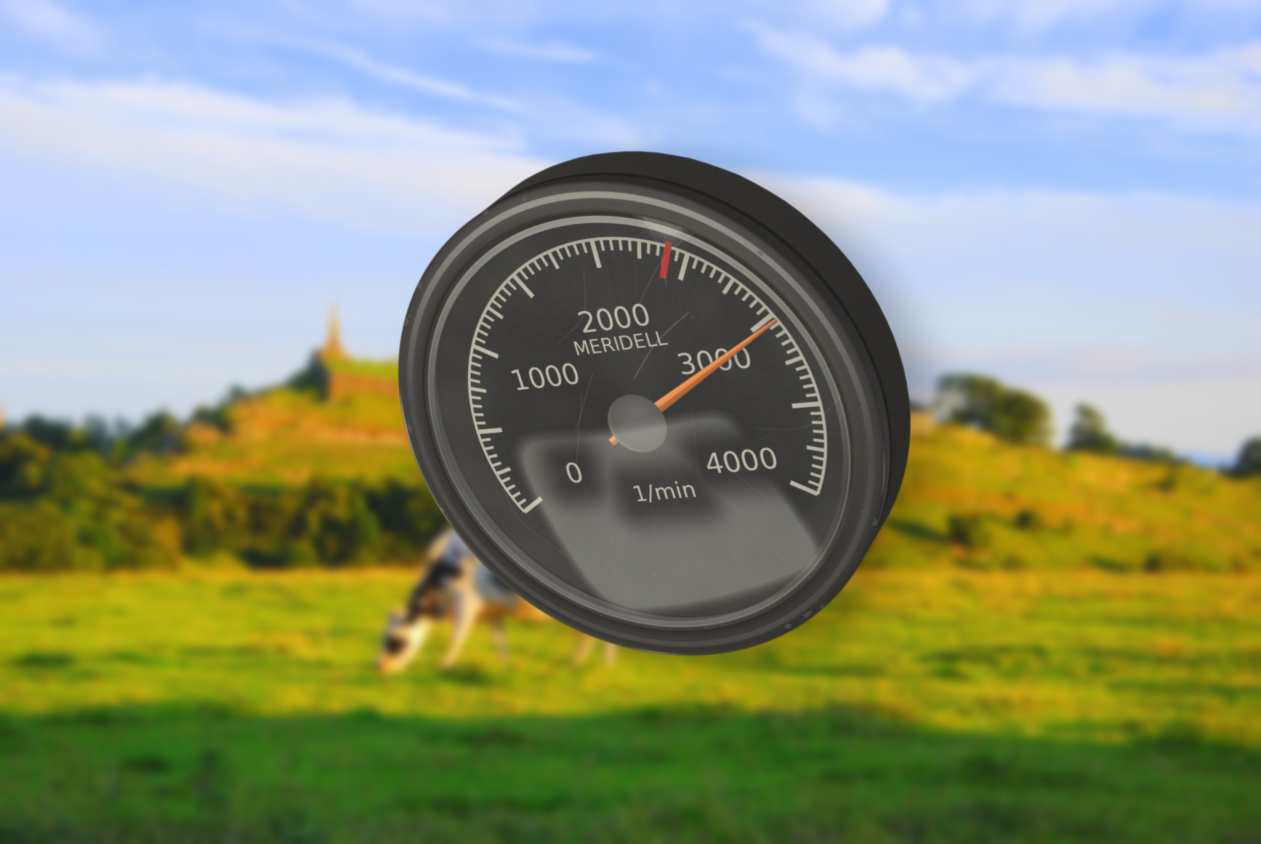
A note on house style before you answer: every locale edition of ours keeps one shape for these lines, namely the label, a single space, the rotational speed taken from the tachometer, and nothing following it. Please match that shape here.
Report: 3025 rpm
